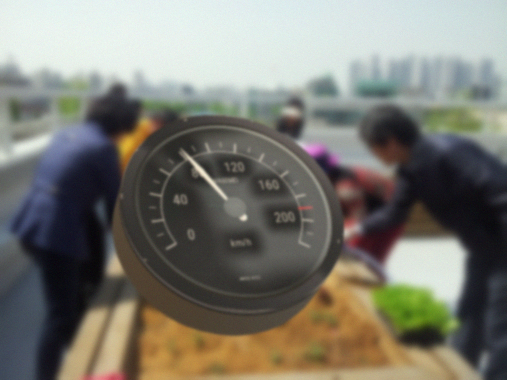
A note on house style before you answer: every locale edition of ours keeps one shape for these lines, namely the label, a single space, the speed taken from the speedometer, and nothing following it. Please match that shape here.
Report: 80 km/h
